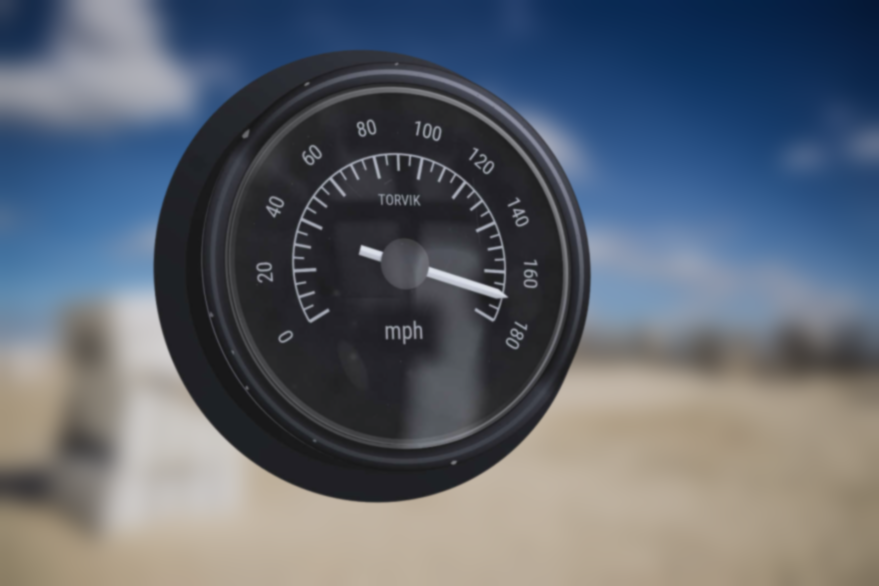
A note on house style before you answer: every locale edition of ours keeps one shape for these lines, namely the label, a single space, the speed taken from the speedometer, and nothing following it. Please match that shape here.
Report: 170 mph
